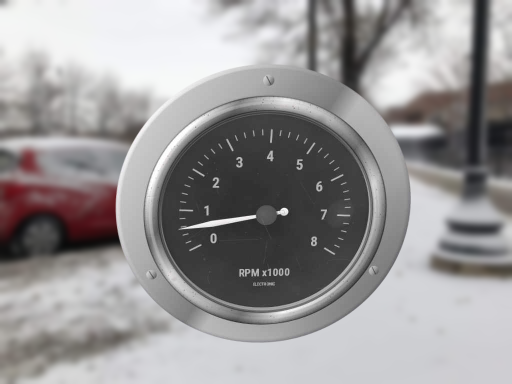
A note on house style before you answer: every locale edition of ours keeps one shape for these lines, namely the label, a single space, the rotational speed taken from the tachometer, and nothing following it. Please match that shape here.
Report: 600 rpm
